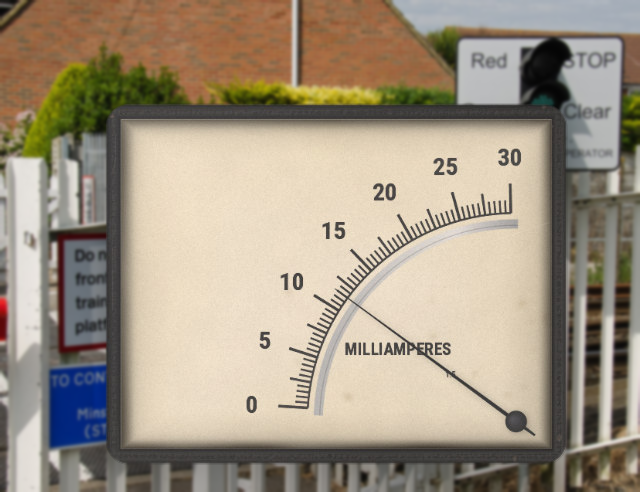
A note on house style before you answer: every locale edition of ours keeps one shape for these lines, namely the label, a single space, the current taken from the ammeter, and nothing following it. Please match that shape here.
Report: 11.5 mA
